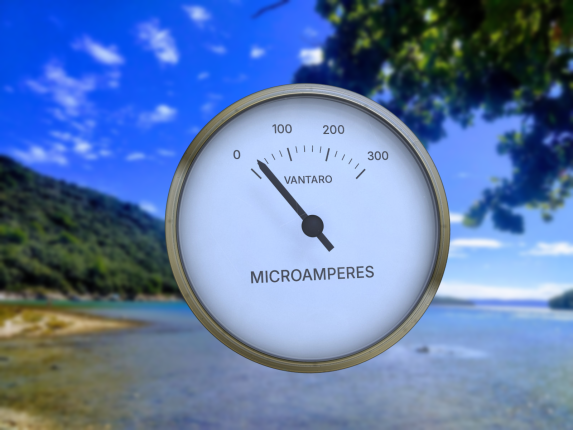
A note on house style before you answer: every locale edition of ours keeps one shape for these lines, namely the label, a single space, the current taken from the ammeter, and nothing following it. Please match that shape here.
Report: 20 µA
